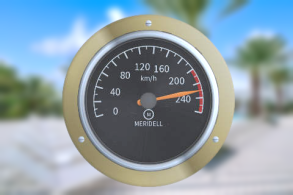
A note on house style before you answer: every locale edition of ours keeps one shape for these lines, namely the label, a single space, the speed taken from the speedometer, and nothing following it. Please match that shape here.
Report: 230 km/h
